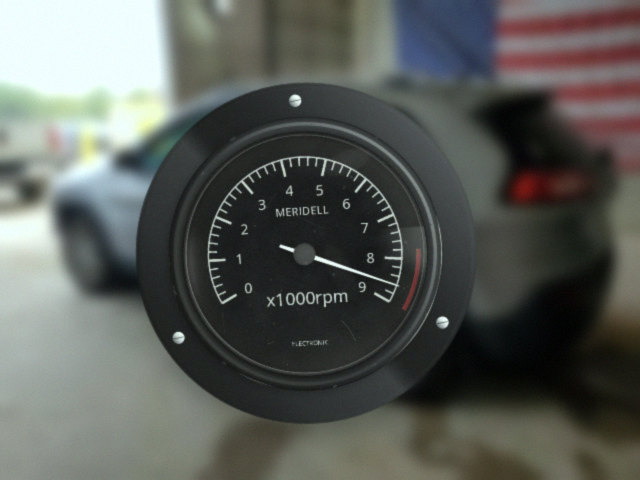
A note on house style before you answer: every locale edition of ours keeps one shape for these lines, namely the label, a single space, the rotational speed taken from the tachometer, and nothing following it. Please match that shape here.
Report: 8600 rpm
